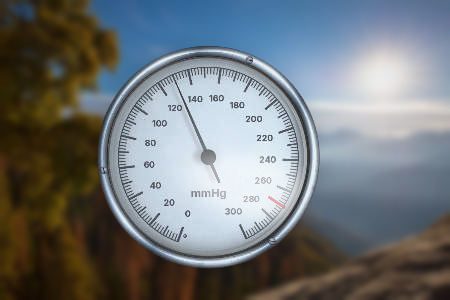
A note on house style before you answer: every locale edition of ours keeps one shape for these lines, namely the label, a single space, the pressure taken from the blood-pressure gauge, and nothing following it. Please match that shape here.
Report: 130 mmHg
